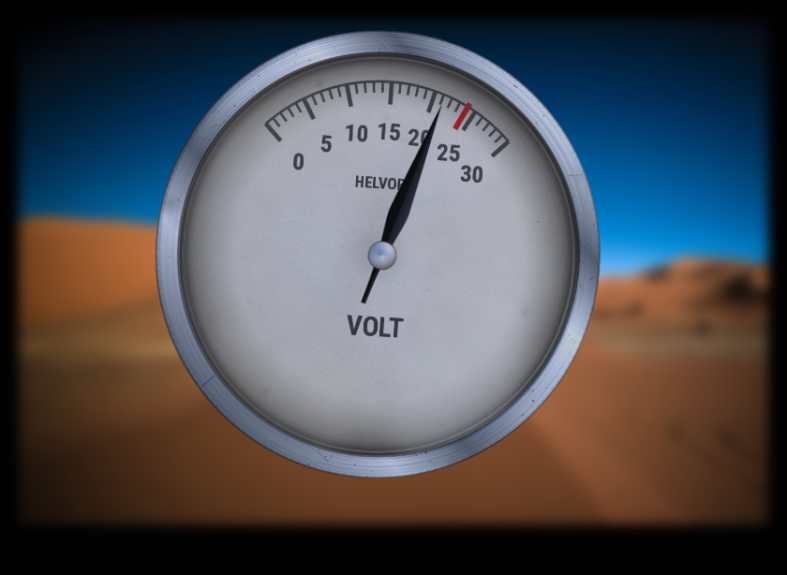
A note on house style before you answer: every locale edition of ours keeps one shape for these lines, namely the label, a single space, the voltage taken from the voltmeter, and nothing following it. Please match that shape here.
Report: 21 V
